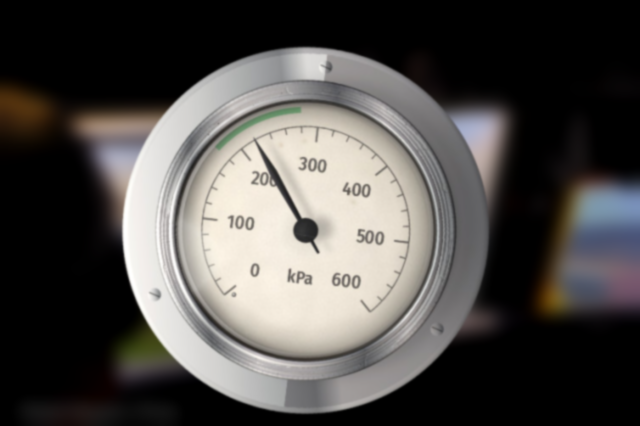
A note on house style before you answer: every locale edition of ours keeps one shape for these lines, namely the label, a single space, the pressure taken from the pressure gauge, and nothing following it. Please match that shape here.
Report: 220 kPa
